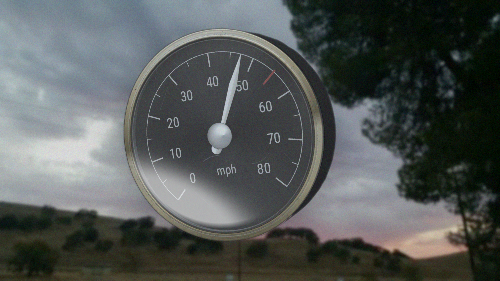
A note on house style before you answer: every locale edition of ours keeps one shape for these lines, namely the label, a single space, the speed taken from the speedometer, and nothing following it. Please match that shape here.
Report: 47.5 mph
